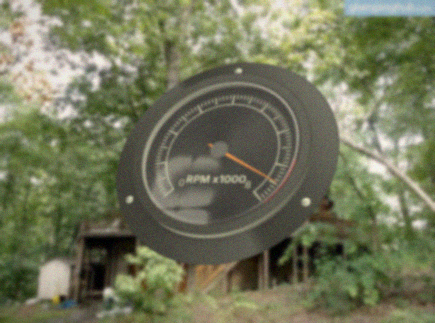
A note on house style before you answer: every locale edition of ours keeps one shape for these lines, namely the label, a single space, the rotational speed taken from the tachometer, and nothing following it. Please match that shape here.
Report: 7500 rpm
